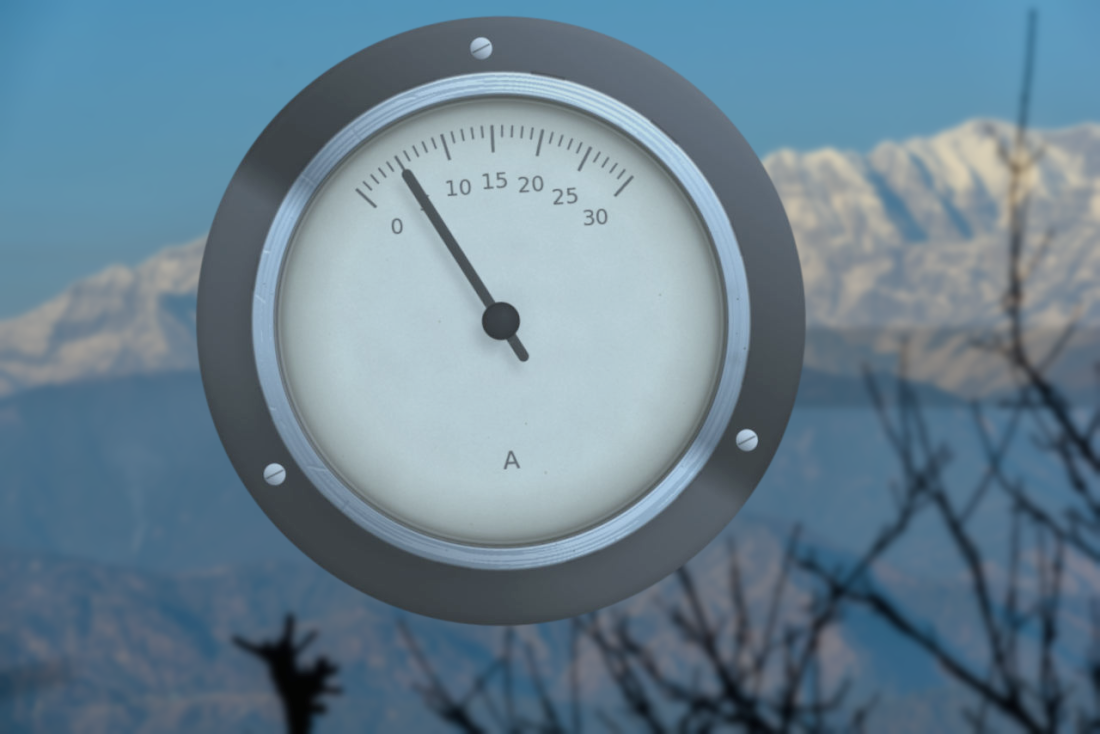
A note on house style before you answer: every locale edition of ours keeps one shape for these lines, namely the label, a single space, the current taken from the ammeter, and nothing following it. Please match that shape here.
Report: 5 A
